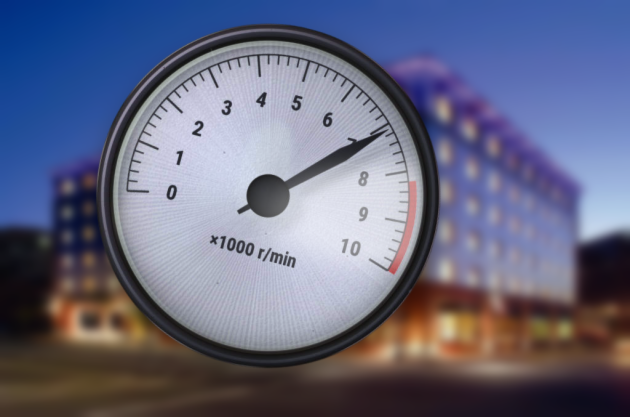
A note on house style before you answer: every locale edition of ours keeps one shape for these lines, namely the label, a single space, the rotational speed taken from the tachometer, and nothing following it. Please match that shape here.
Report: 7100 rpm
